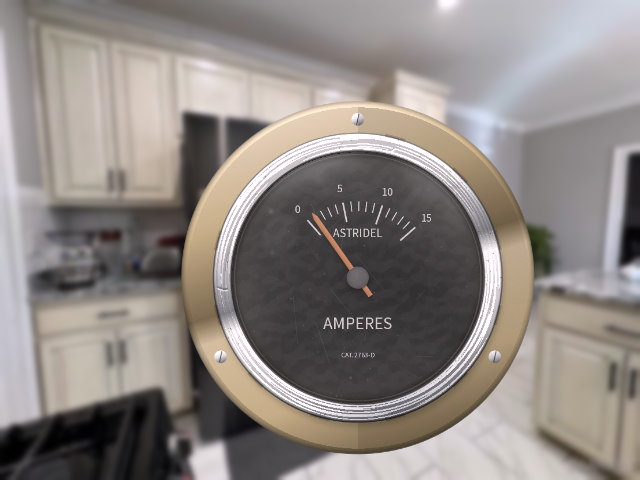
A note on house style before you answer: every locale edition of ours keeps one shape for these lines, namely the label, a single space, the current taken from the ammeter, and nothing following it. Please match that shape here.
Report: 1 A
